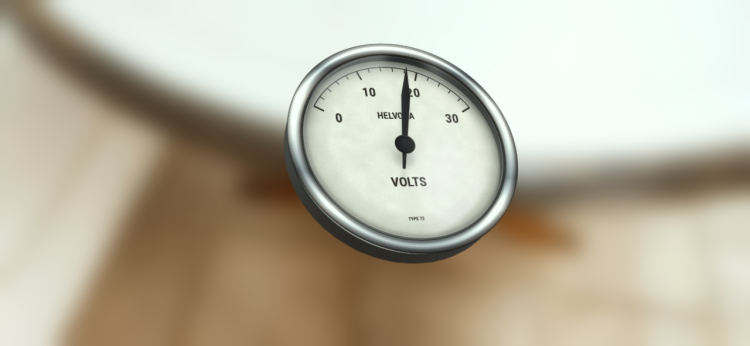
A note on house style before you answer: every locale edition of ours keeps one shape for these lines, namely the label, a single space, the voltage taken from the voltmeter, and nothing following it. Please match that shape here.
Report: 18 V
